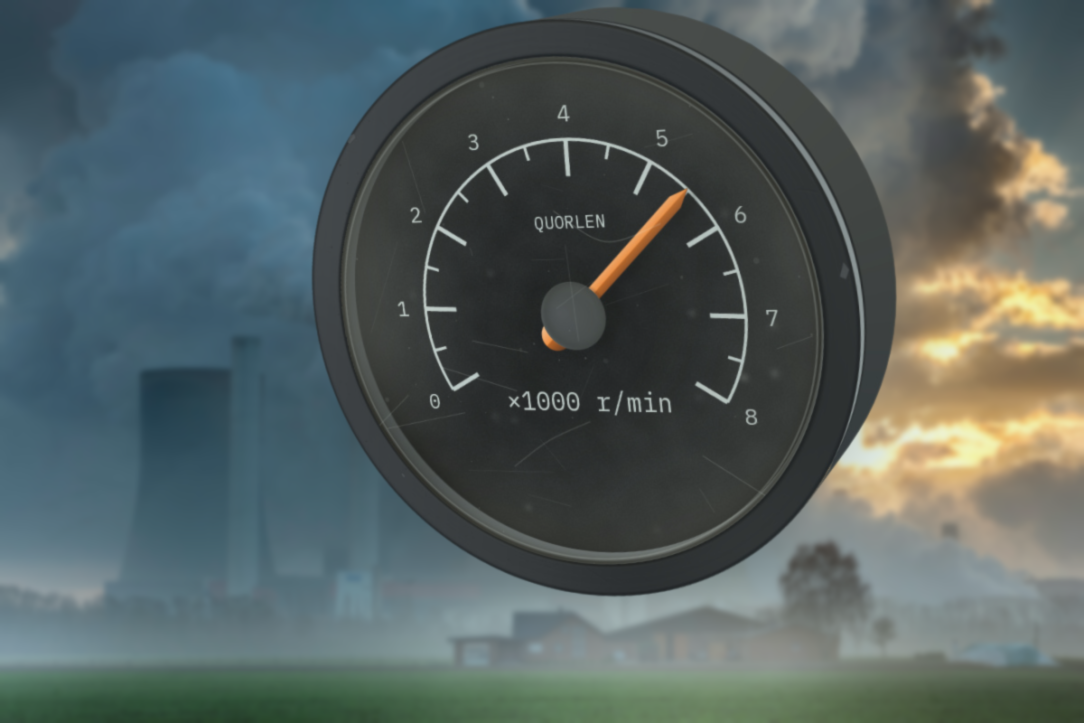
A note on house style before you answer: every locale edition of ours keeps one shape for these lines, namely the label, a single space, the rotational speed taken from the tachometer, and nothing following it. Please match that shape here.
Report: 5500 rpm
